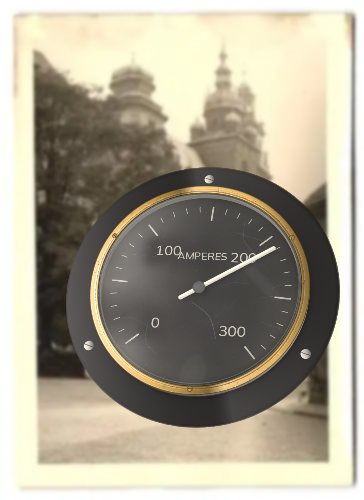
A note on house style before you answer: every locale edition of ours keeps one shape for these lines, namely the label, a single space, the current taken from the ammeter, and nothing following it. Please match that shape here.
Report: 210 A
